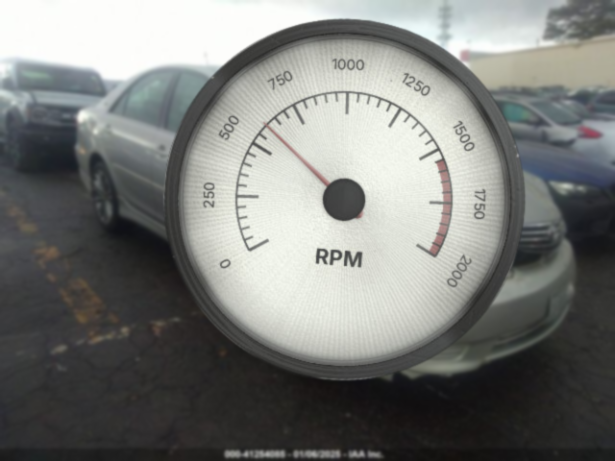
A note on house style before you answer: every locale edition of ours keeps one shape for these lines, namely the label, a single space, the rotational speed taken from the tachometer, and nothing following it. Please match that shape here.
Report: 600 rpm
